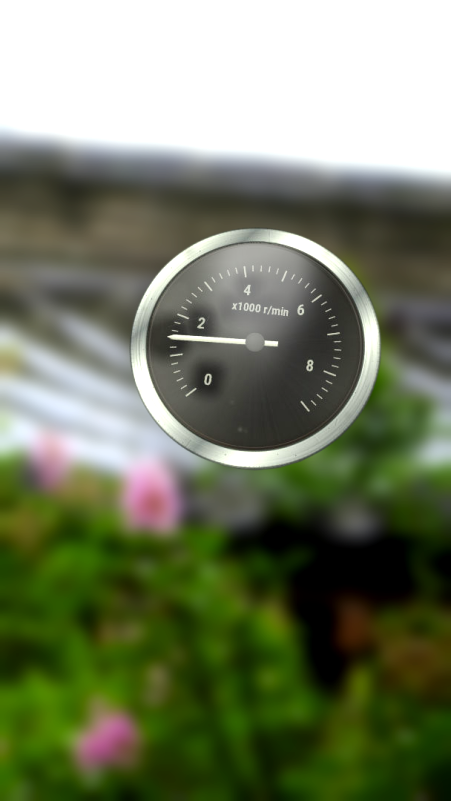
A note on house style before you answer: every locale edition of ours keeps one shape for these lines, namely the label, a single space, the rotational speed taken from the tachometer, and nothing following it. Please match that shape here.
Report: 1400 rpm
